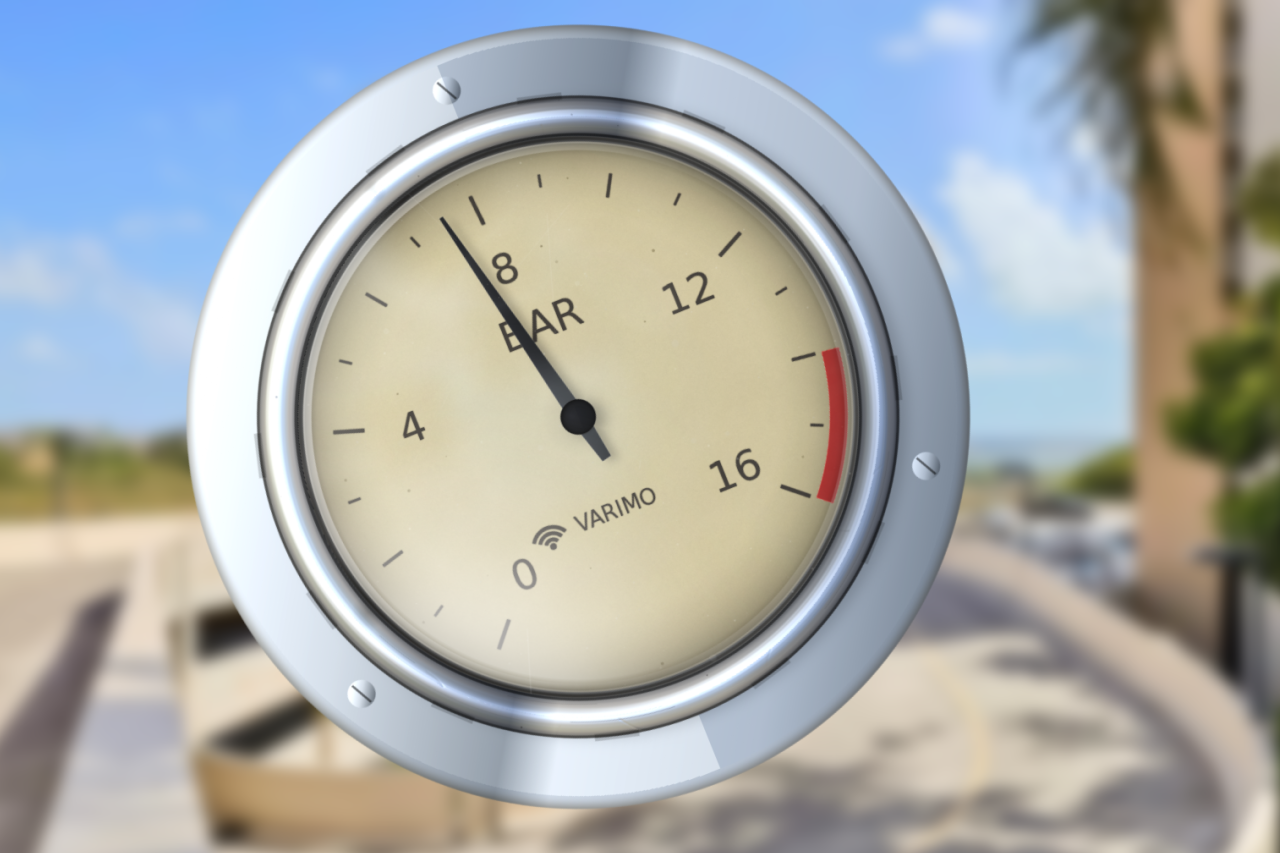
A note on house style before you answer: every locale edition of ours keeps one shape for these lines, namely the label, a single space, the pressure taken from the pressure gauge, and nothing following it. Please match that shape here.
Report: 7.5 bar
